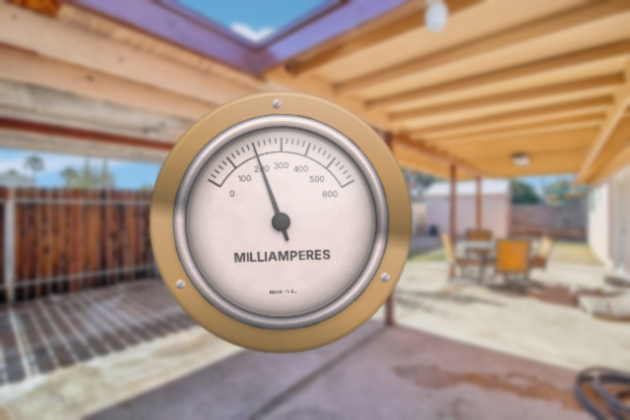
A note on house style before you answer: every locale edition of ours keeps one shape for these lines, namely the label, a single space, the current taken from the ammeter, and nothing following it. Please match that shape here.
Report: 200 mA
